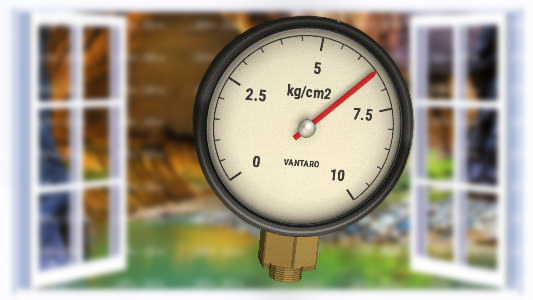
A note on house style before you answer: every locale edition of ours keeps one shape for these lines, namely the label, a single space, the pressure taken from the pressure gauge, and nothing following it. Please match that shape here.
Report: 6.5 kg/cm²
